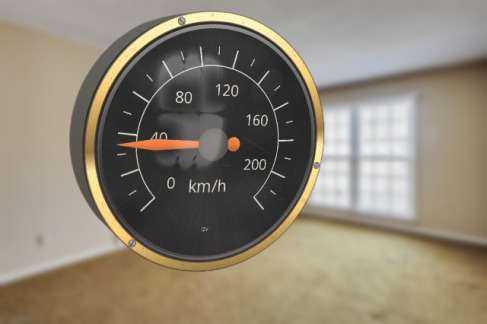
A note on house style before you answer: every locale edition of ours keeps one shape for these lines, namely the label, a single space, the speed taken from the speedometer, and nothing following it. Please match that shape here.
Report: 35 km/h
